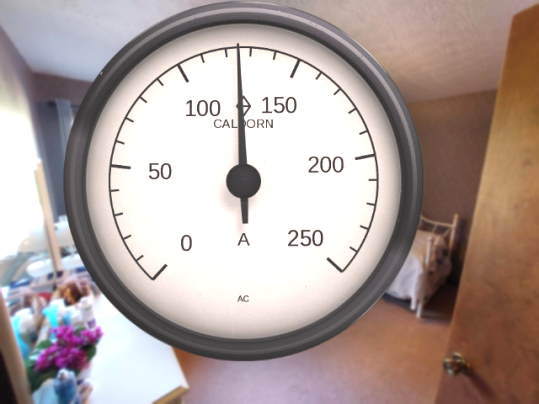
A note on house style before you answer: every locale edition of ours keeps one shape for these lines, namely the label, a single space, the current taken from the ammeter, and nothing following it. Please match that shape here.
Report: 125 A
